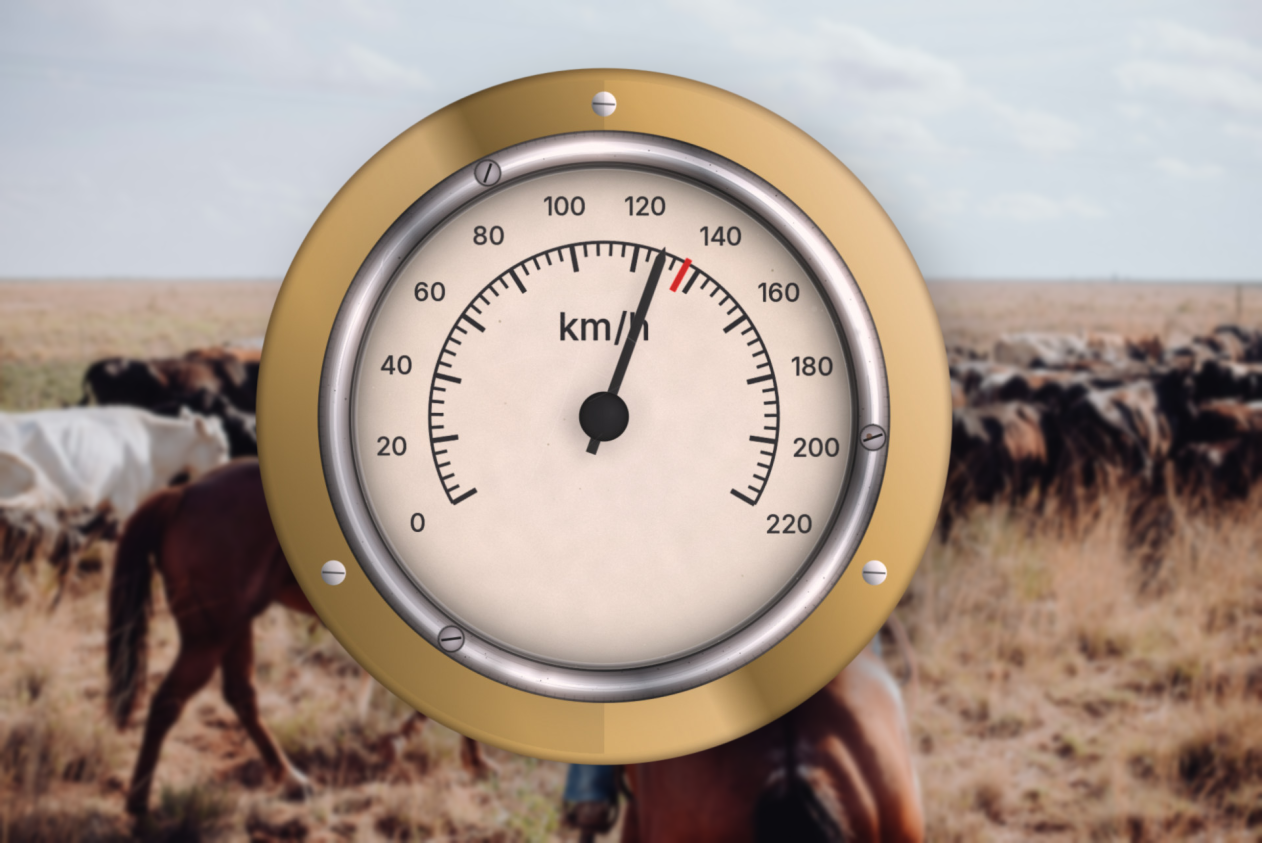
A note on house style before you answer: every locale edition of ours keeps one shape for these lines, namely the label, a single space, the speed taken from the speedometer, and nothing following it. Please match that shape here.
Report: 128 km/h
